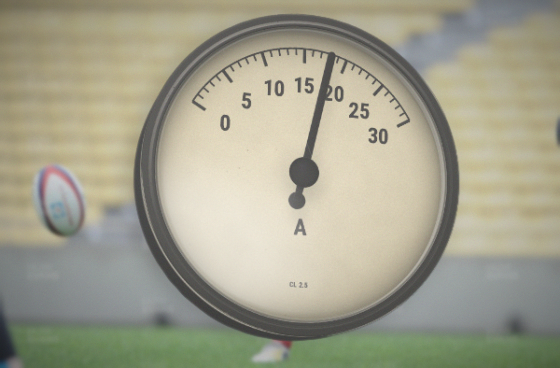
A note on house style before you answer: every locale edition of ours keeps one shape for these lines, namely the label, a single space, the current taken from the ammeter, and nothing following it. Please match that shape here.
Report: 18 A
